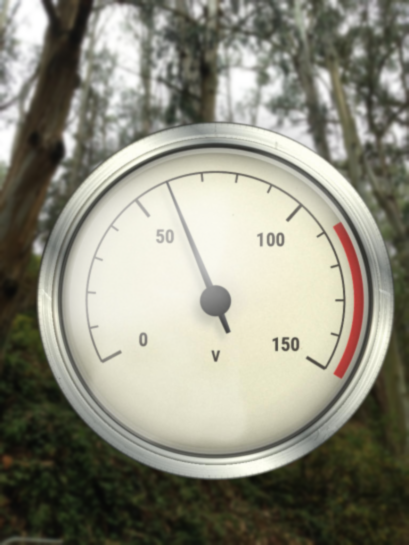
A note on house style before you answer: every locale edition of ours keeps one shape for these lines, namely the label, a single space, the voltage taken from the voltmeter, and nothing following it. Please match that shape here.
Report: 60 V
